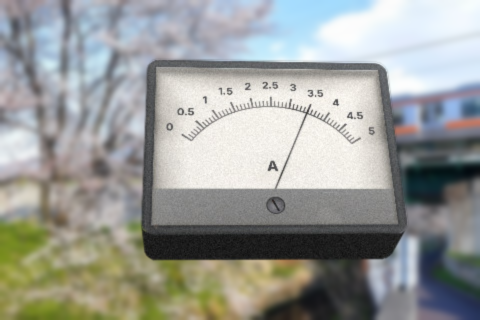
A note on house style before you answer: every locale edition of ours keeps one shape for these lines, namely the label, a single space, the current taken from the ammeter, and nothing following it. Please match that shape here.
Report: 3.5 A
